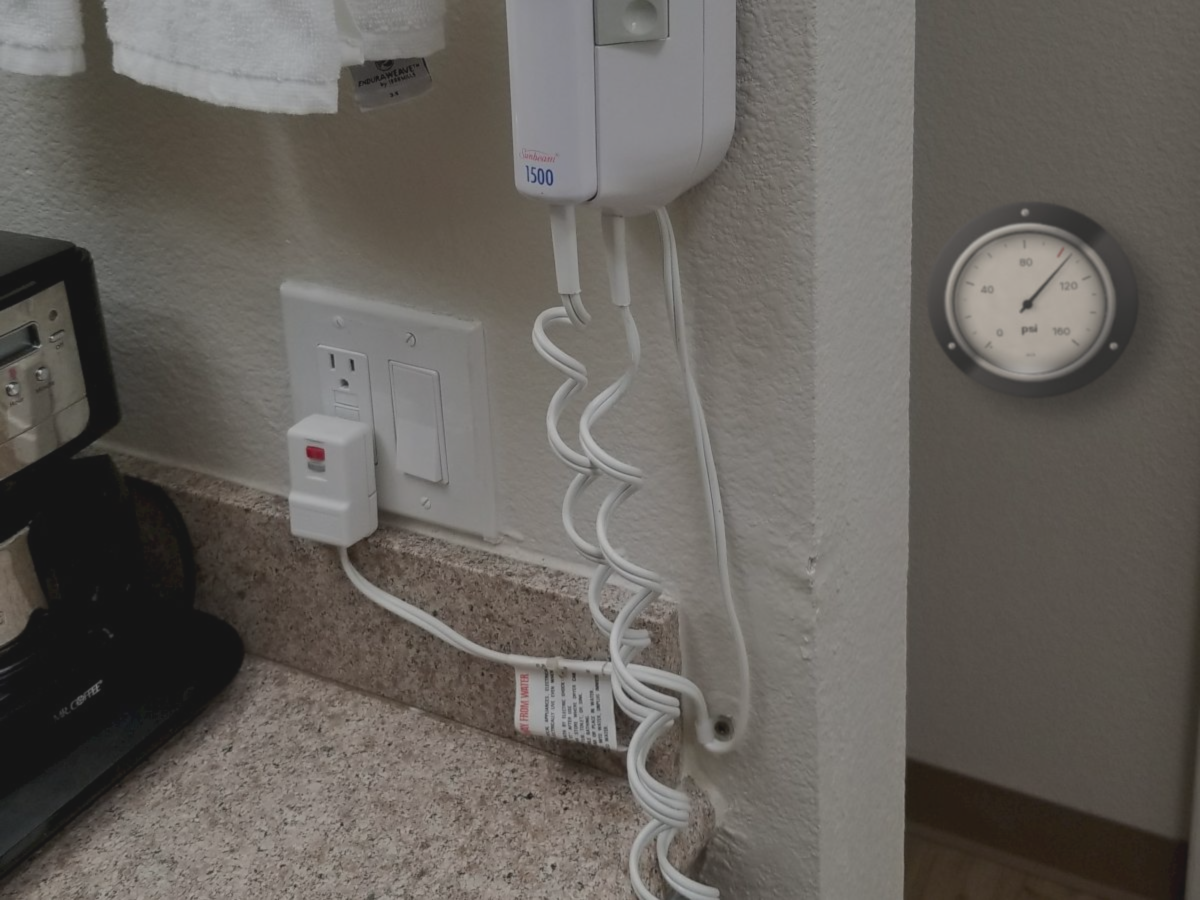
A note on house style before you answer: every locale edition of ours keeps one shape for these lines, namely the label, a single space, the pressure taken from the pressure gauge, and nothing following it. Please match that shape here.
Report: 105 psi
